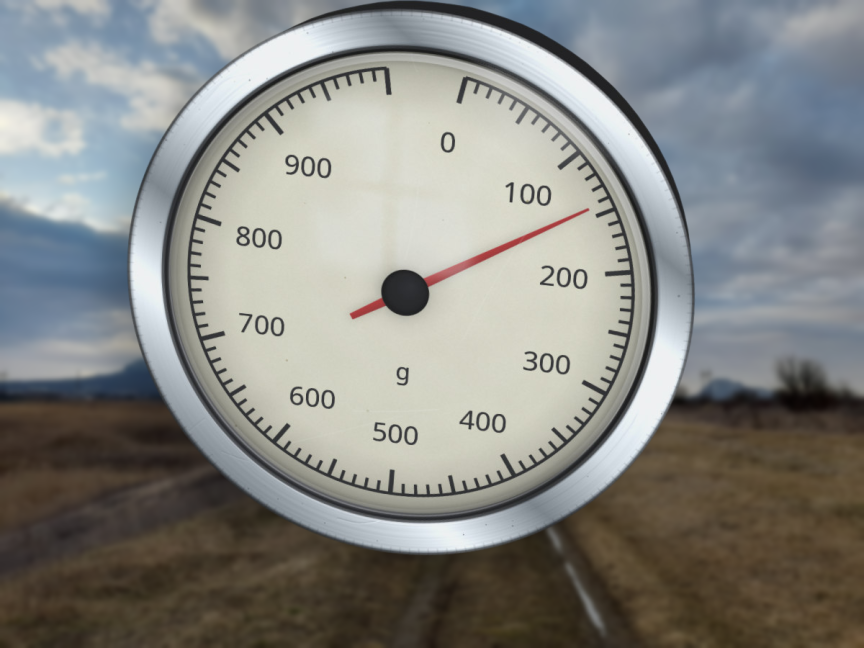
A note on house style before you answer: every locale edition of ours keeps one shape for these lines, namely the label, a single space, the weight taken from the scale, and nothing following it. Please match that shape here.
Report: 140 g
